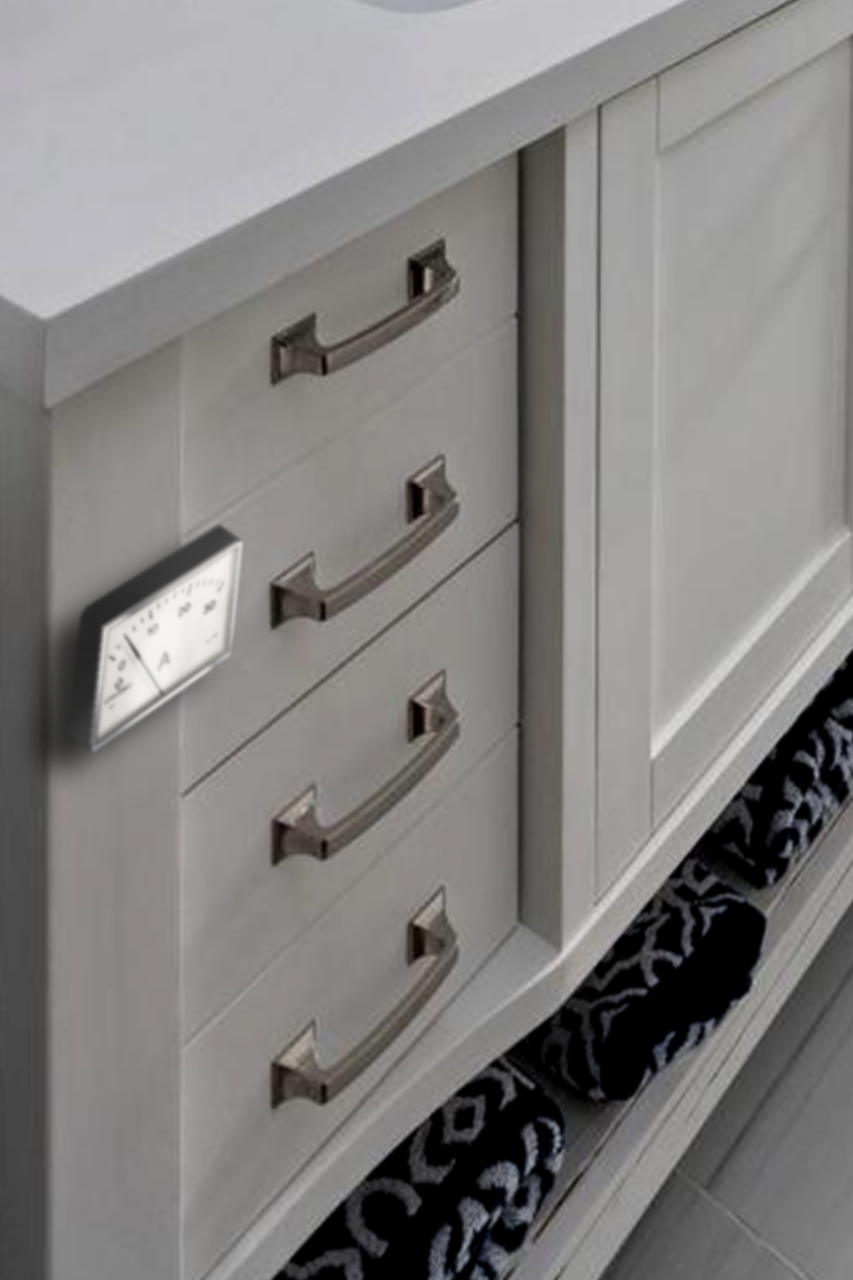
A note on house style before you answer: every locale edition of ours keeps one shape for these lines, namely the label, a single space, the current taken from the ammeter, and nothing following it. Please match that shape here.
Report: 4 A
